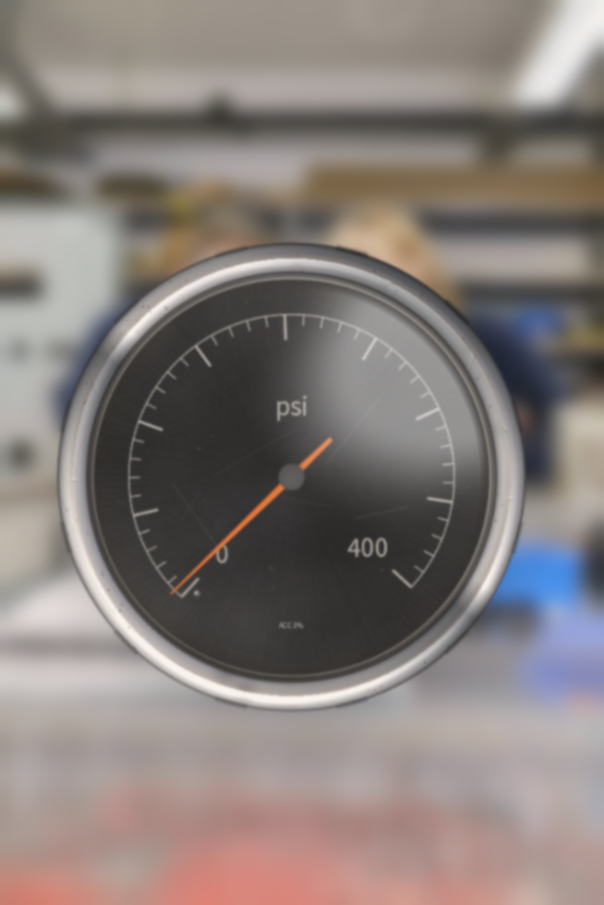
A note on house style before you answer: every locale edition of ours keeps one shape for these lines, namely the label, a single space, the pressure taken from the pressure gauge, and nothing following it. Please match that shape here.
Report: 5 psi
